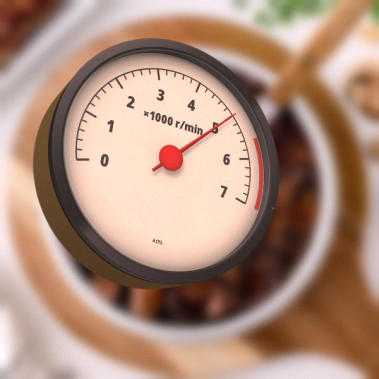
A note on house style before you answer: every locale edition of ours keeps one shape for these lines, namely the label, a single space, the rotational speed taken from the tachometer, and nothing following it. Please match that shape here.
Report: 5000 rpm
